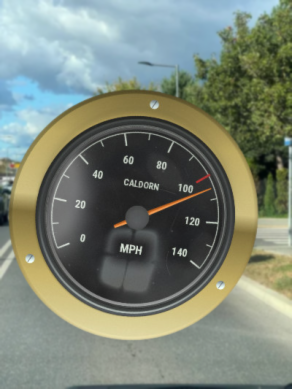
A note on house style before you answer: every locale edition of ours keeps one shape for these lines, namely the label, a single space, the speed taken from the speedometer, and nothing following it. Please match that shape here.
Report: 105 mph
